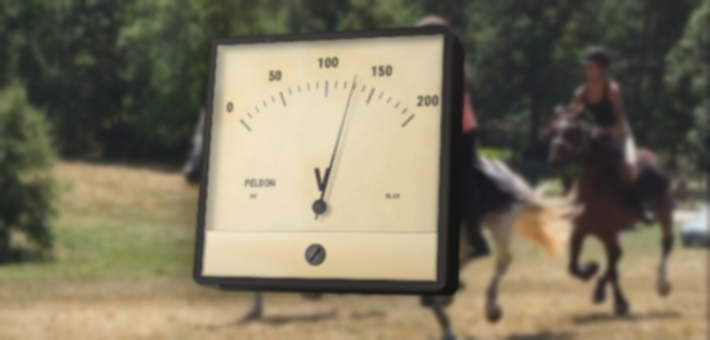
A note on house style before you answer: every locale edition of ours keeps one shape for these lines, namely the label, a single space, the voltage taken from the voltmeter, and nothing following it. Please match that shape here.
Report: 130 V
